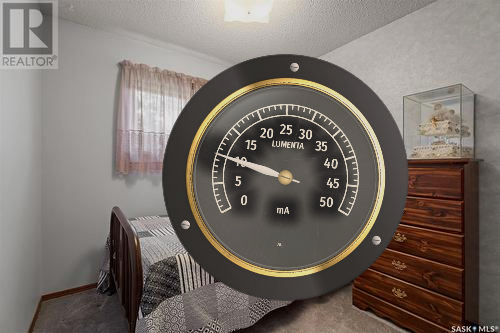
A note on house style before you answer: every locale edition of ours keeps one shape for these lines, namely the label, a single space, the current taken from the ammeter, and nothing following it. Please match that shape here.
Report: 10 mA
